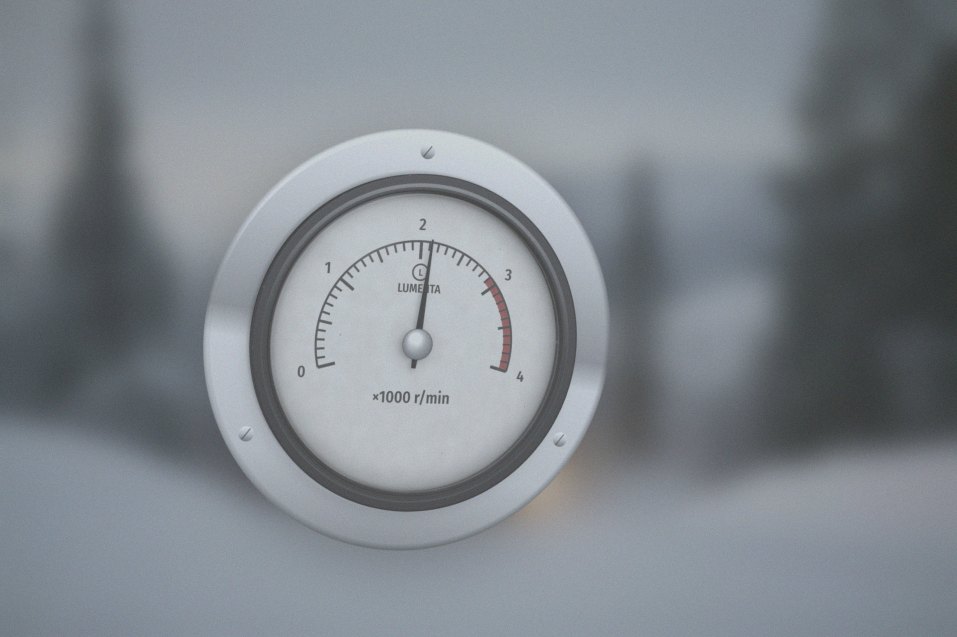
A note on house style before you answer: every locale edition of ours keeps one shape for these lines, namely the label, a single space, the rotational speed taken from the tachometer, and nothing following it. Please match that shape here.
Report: 2100 rpm
